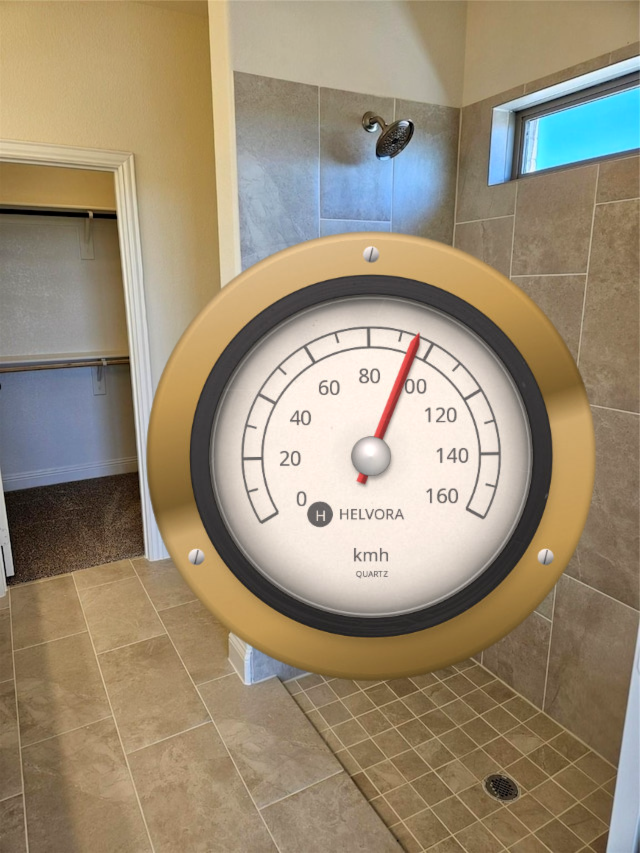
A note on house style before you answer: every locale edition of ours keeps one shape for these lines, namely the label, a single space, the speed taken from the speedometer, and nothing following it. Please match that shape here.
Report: 95 km/h
